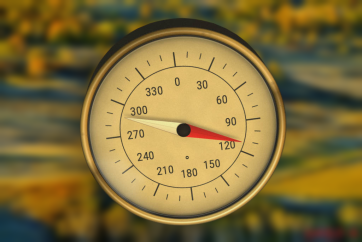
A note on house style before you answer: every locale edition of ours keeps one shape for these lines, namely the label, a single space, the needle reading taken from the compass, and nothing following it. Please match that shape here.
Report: 110 °
